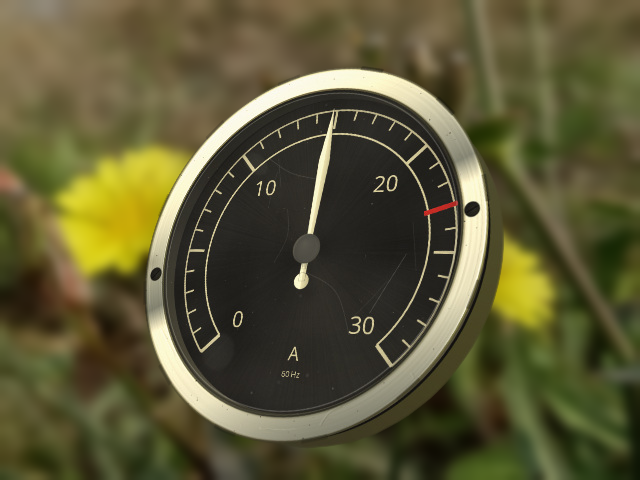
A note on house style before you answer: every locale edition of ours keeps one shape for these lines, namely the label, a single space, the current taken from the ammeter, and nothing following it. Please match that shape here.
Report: 15 A
